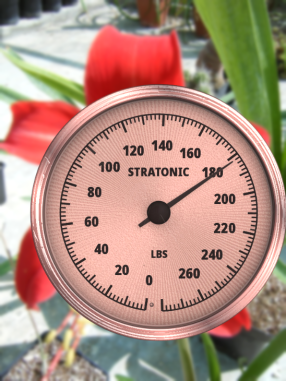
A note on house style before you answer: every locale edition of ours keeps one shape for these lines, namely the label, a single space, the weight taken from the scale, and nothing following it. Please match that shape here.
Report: 182 lb
